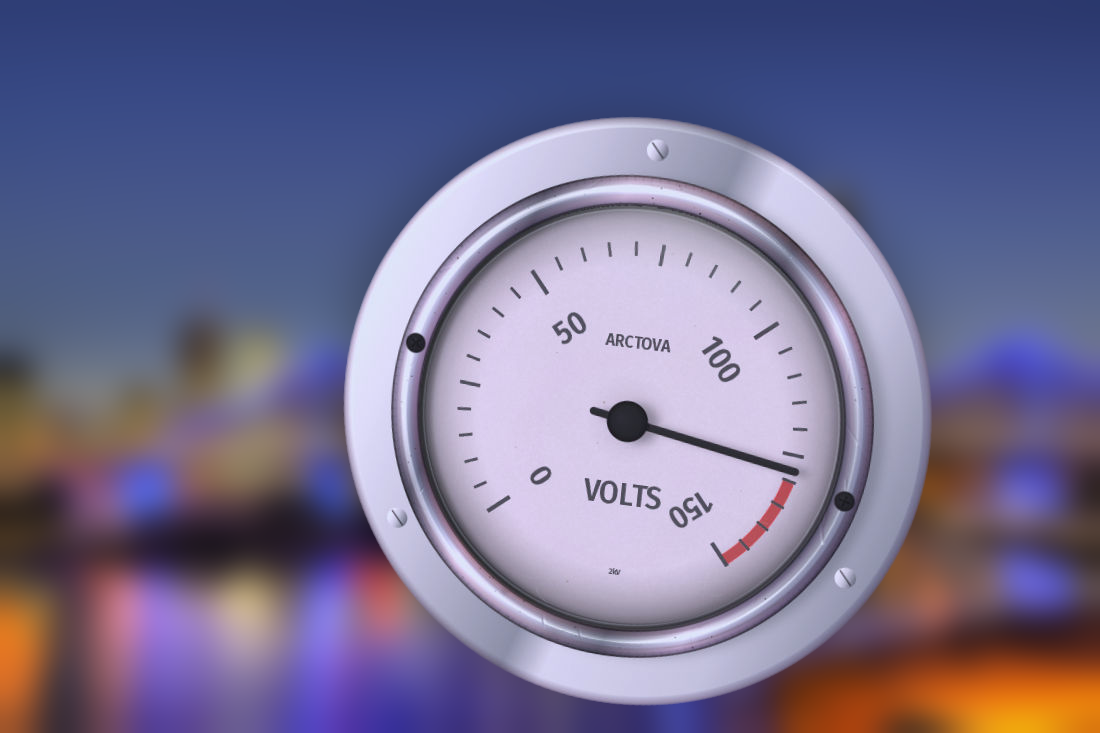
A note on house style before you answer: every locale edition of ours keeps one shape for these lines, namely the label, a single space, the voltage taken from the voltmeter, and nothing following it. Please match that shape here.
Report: 127.5 V
